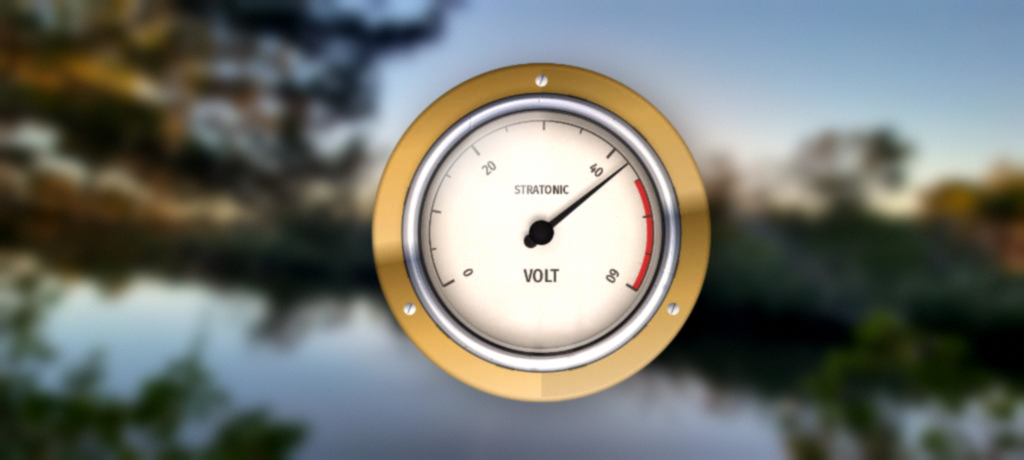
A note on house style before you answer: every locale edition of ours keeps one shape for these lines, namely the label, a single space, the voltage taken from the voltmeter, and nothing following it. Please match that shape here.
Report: 42.5 V
